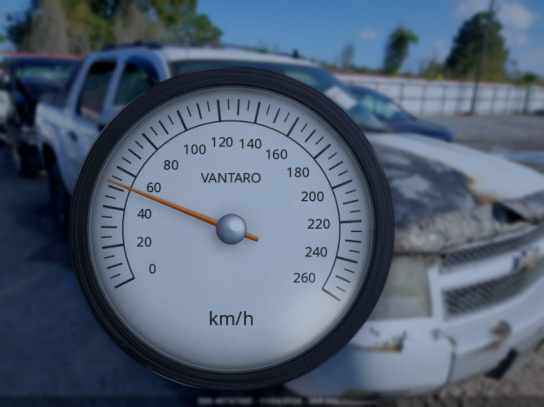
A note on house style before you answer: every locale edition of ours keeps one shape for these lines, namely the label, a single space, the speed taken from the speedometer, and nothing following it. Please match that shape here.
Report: 52.5 km/h
